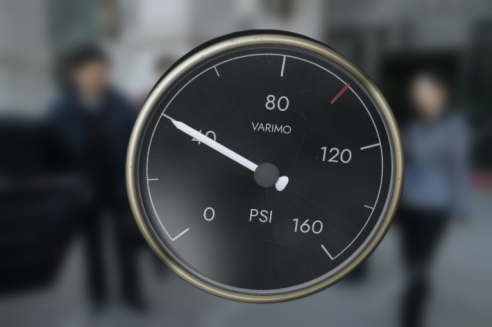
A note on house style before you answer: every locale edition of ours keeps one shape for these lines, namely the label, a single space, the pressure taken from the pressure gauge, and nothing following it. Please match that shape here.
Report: 40 psi
